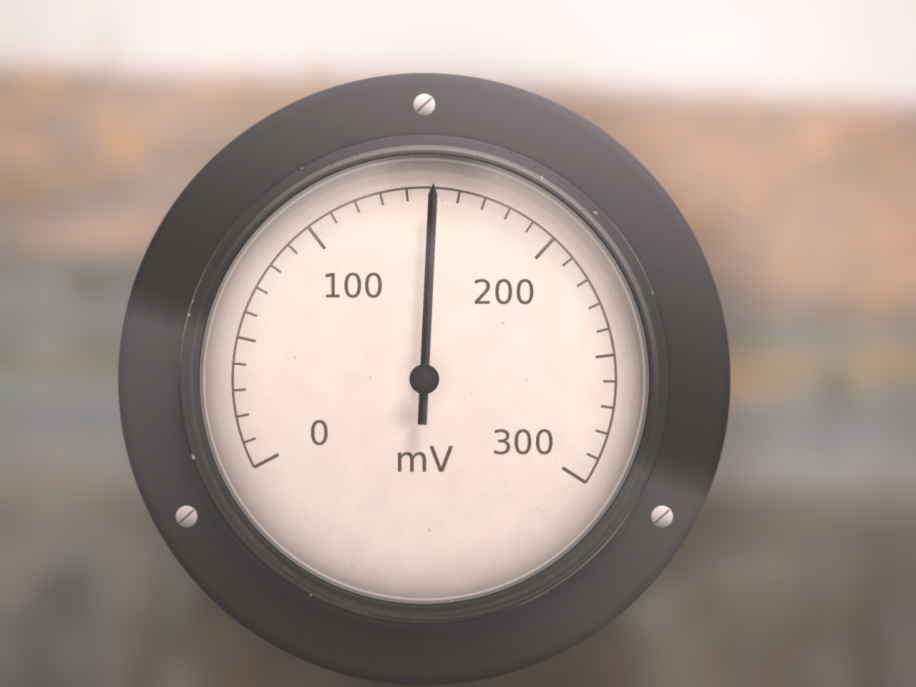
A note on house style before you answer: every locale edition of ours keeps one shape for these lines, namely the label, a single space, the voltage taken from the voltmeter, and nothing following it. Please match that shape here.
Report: 150 mV
